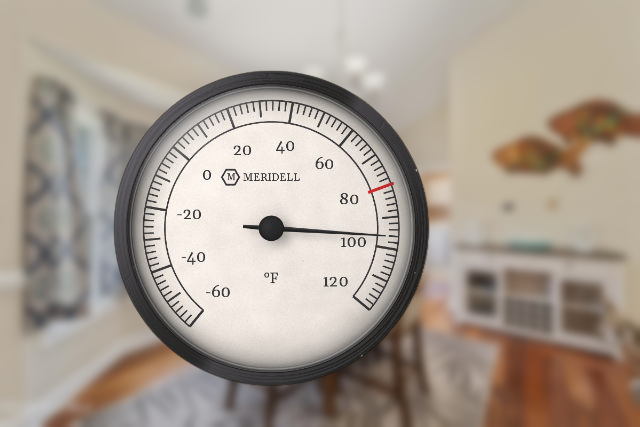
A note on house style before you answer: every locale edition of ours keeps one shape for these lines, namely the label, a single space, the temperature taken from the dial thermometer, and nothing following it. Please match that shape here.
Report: 96 °F
